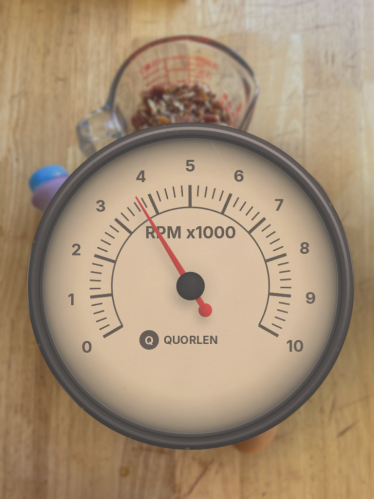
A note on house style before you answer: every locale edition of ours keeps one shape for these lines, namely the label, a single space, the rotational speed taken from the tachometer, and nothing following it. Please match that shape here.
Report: 3700 rpm
